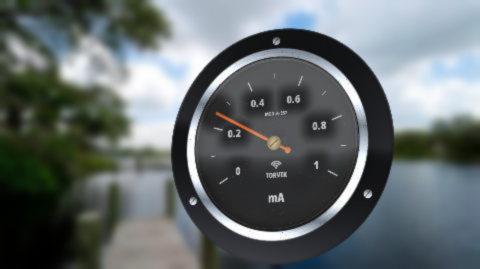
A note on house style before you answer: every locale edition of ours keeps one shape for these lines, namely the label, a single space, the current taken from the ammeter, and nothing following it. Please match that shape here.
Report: 0.25 mA
